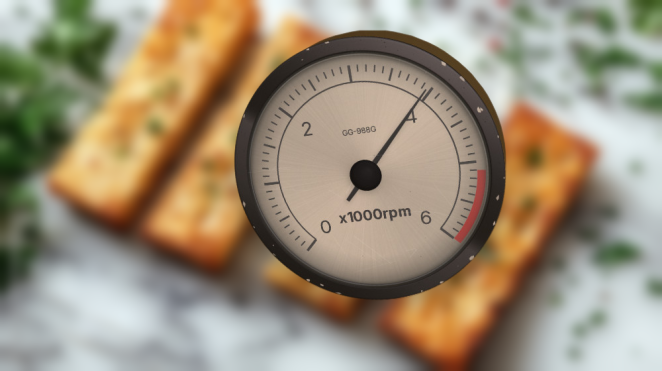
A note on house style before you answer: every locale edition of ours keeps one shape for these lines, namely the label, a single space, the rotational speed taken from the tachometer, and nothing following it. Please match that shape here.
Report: 3950 rpm
